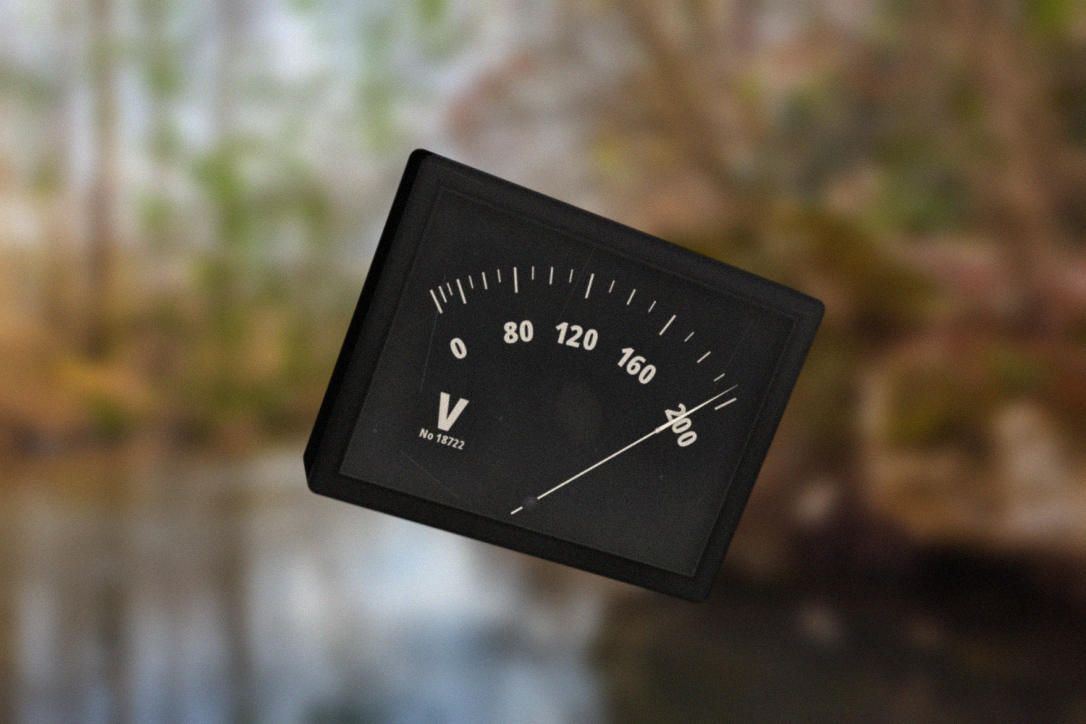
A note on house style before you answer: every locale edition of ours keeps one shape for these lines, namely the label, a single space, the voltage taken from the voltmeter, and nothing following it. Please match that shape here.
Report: 195 V
